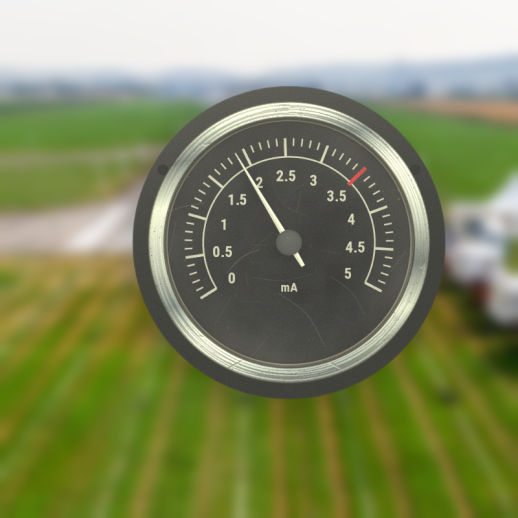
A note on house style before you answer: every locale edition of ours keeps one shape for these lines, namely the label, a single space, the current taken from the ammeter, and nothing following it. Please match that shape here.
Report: 1.9 mA
